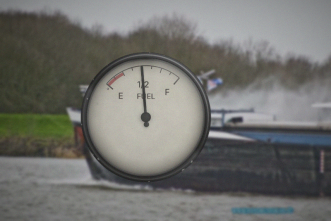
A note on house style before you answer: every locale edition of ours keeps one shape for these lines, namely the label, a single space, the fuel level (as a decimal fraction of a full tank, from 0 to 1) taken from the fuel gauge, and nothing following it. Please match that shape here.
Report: 0.5
